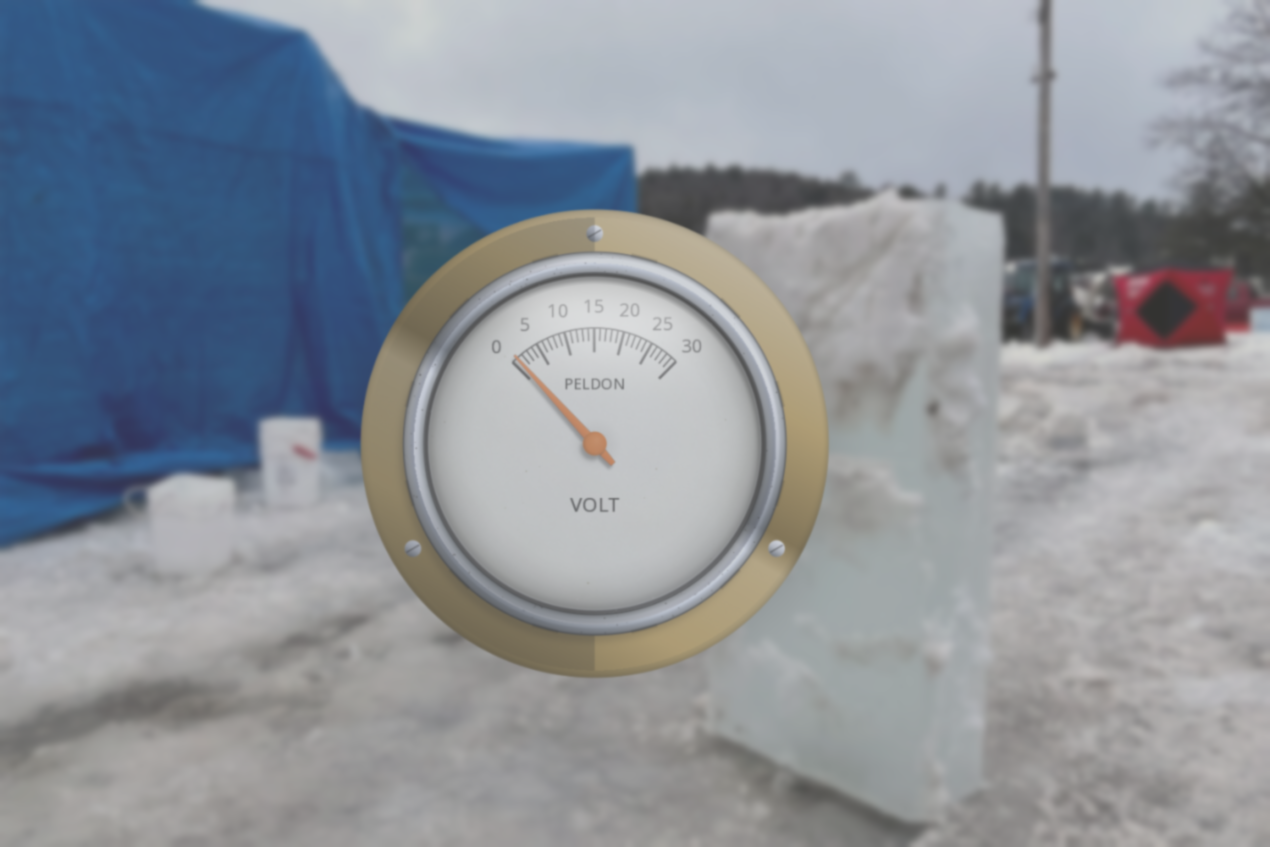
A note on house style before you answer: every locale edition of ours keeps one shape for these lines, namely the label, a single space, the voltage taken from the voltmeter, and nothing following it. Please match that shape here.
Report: 1 V
